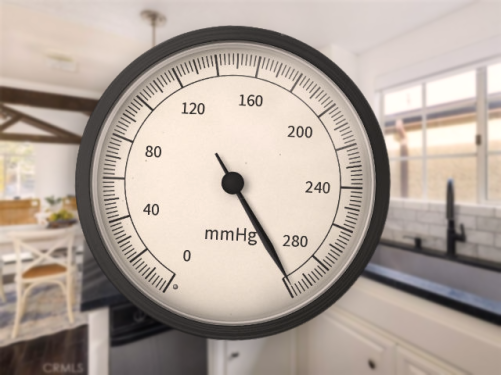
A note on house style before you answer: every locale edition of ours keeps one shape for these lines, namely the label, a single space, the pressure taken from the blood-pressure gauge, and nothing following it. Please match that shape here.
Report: 298 mmHg
